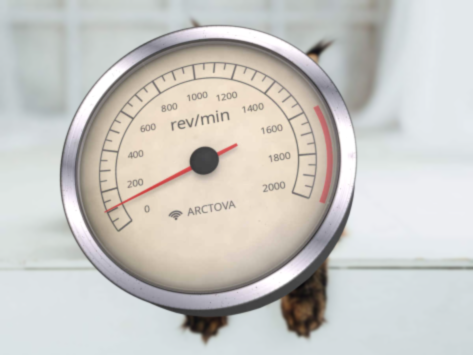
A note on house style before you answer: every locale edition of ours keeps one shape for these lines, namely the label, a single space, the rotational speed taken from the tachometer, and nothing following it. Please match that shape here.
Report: 100 rpm
